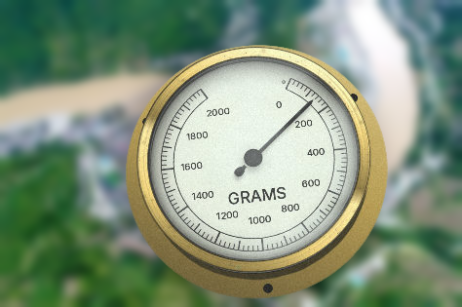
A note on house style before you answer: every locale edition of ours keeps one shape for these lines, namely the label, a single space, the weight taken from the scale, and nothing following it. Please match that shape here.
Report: 140 g
